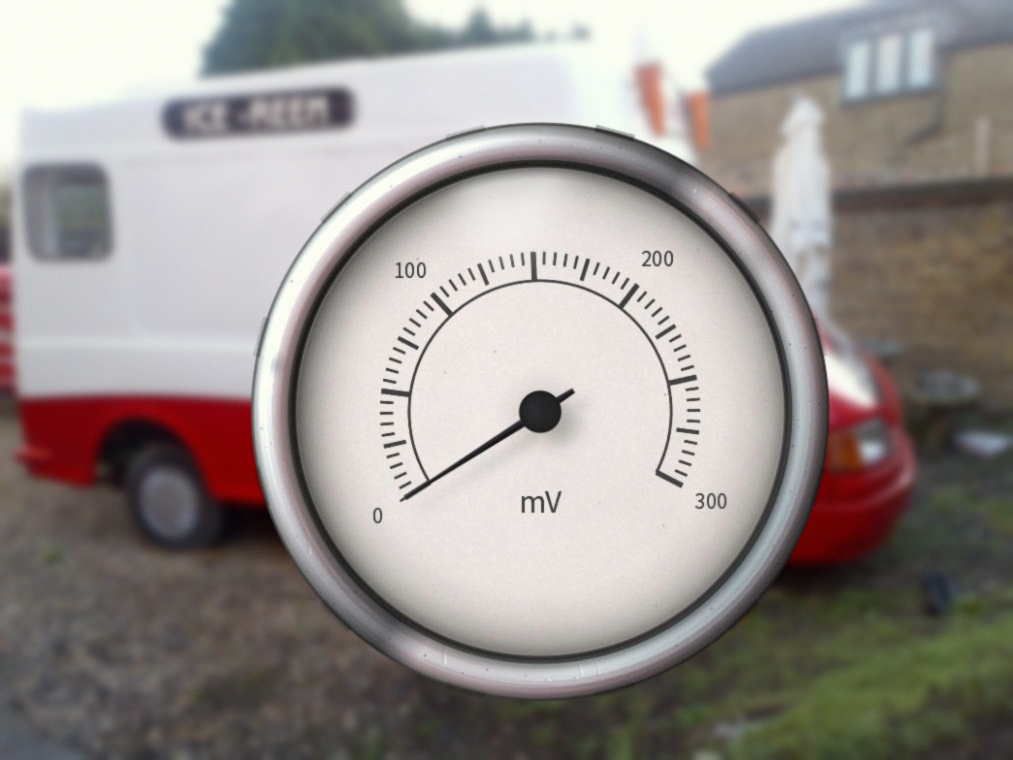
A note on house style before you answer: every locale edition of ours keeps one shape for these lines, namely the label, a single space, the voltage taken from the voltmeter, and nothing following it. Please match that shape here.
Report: 0 mV
